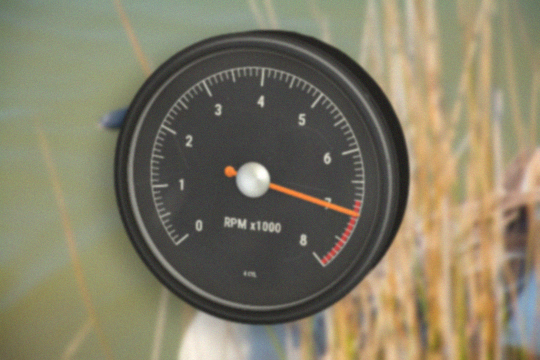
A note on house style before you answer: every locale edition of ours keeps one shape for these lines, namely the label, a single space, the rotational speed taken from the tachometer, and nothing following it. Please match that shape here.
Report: 7000 rpm
